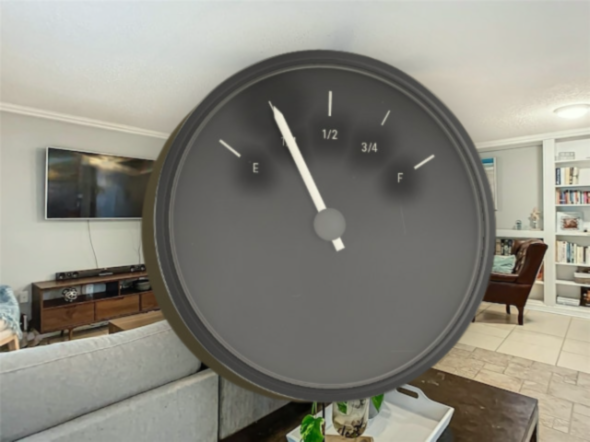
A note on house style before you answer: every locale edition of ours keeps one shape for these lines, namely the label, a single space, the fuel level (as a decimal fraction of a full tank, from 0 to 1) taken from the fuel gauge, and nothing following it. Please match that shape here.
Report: 0.25
